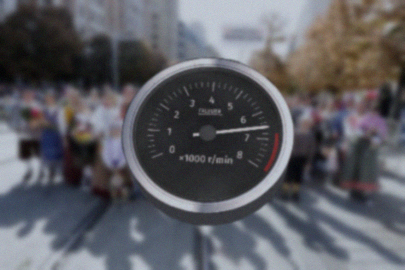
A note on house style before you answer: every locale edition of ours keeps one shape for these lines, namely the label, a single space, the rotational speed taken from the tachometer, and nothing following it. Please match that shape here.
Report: 6600 rpm
